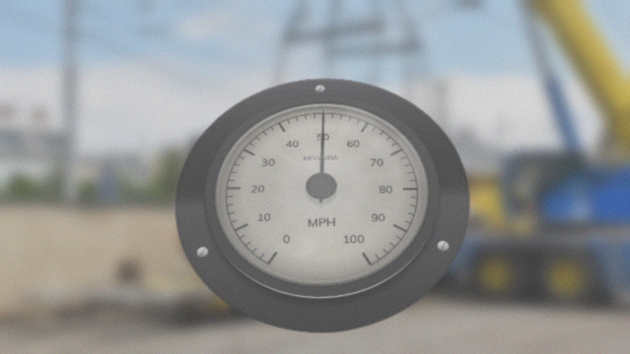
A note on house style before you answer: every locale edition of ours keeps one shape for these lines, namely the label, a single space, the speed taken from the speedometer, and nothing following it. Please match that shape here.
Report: 50 mph
